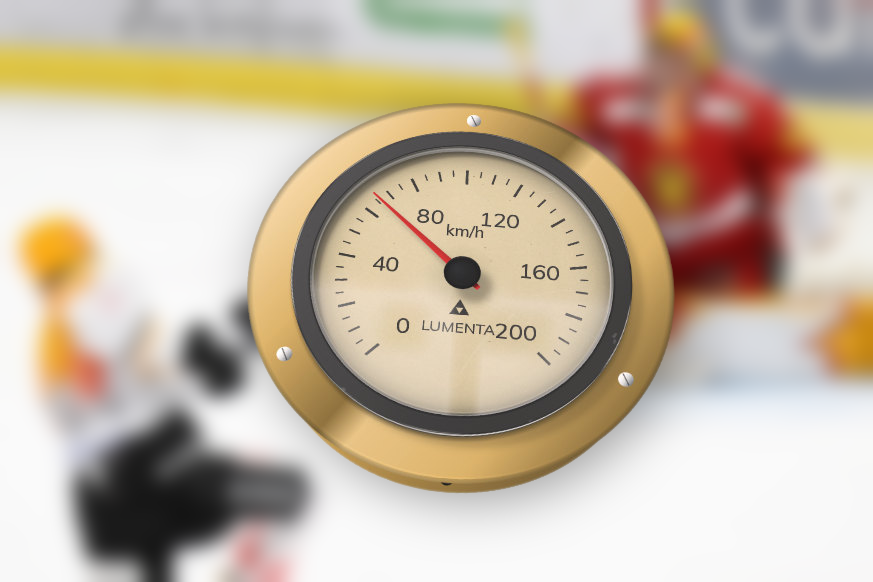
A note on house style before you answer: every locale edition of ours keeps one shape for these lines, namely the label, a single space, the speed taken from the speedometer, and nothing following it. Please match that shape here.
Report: 65 km/h
